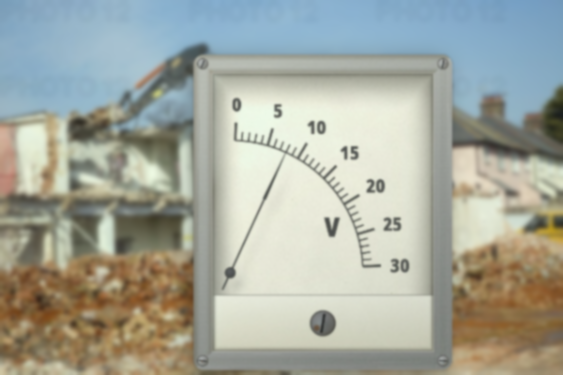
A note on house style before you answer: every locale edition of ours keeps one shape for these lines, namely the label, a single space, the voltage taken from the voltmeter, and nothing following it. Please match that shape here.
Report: 8 V
